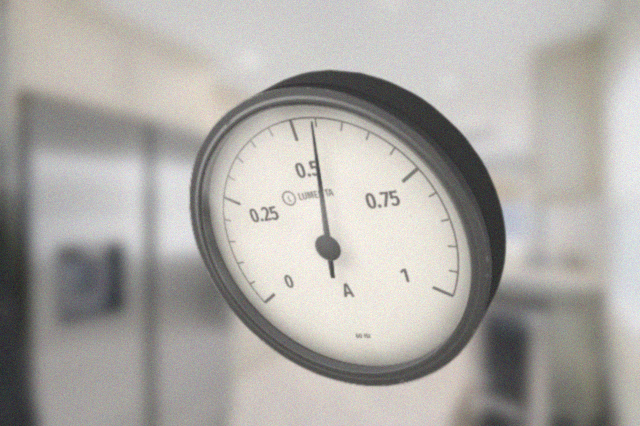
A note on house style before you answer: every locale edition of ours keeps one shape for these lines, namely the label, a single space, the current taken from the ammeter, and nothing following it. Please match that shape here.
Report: 0.55 A
